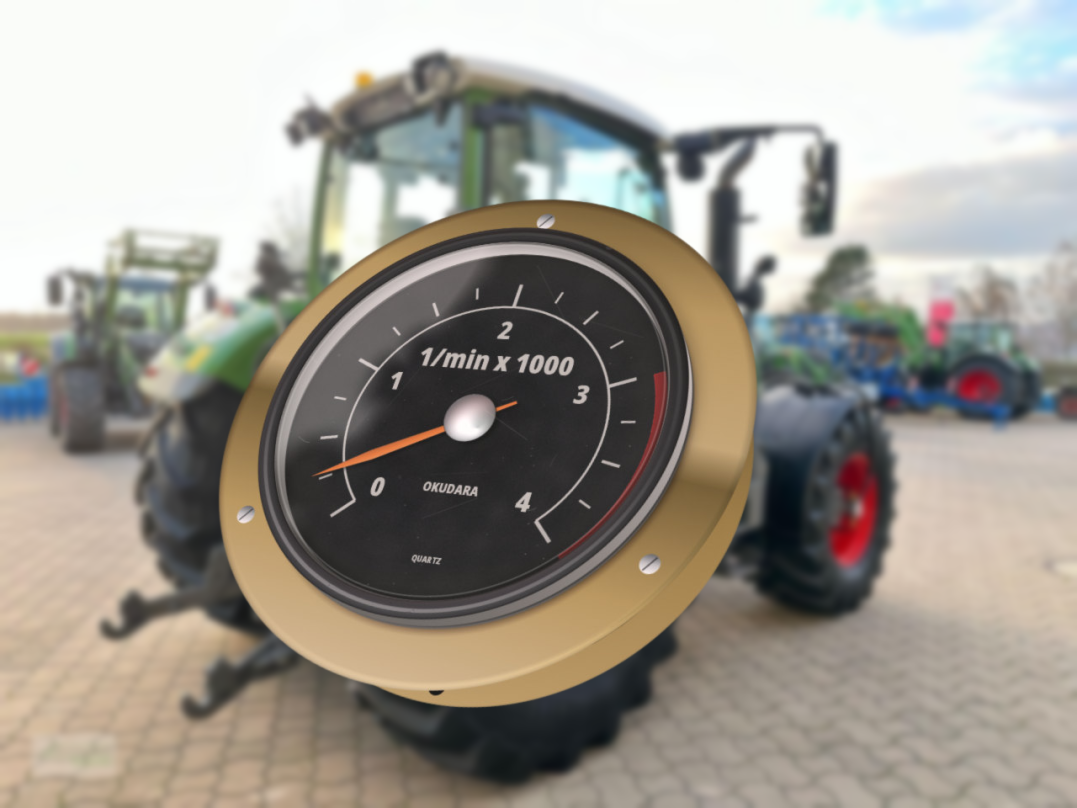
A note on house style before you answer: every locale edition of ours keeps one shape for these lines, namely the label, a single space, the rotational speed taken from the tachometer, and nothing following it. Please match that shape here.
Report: 250 rpm
